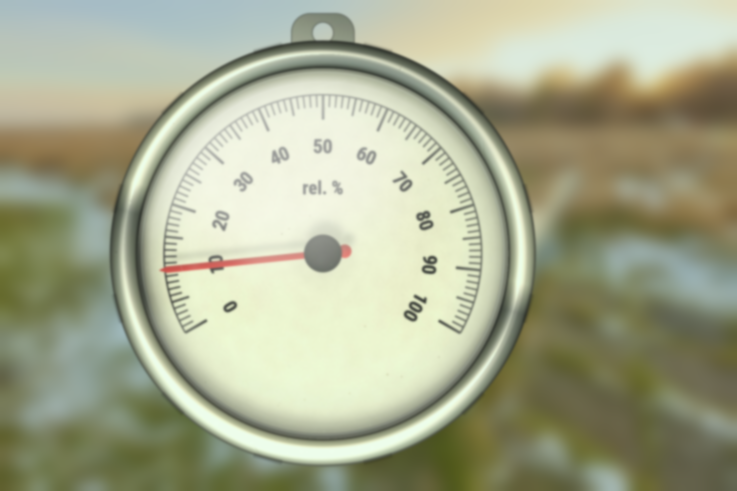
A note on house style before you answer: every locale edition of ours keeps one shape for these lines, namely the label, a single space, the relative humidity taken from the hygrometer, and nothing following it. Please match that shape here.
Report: 10 %
